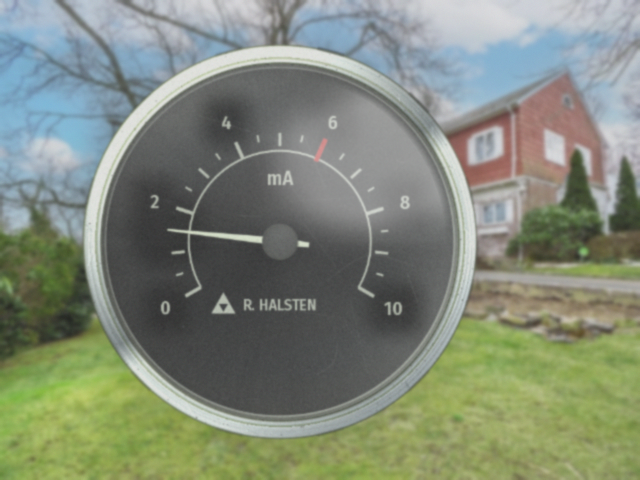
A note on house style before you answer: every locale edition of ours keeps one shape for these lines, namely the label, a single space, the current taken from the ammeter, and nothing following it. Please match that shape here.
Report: 1.5 mA
